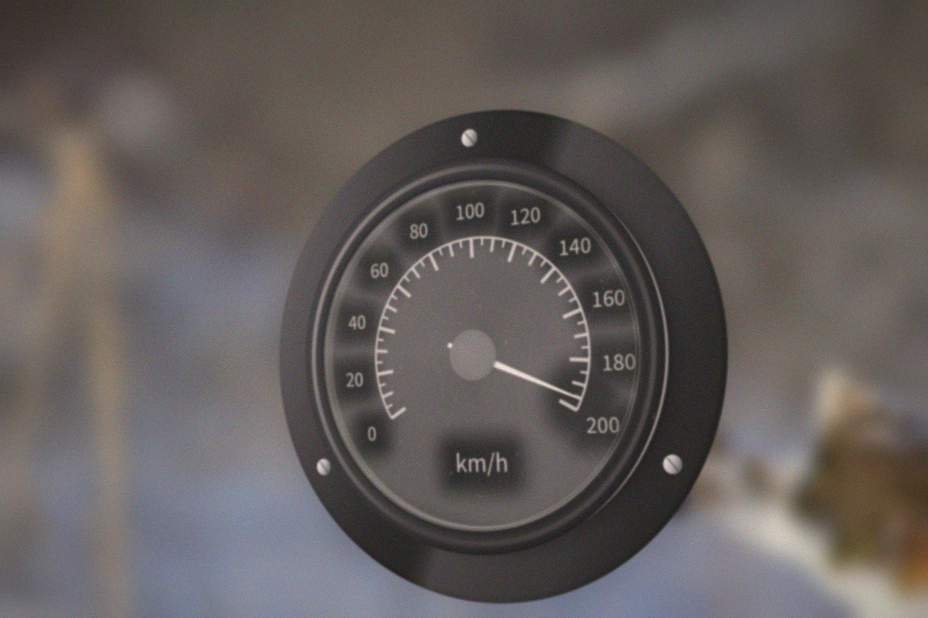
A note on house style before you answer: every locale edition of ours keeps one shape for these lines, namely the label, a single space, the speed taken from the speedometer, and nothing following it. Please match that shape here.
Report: 195 km/h
